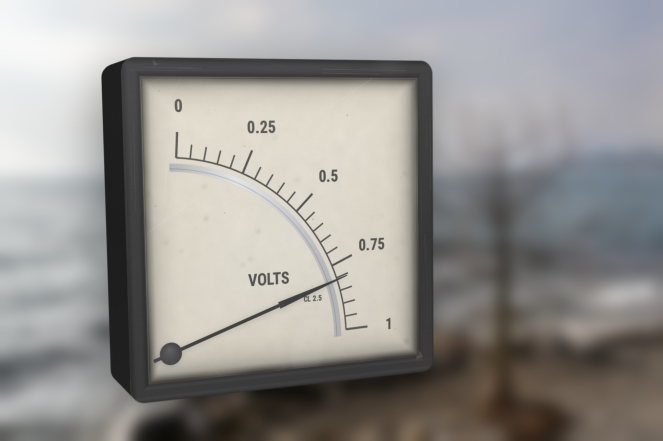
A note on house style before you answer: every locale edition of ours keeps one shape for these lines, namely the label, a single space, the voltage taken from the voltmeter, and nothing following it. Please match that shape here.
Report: 0.8 V
